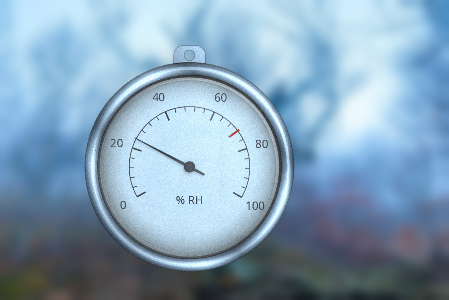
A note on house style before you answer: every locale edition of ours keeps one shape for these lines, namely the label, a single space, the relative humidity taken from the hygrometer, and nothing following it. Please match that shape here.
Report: 24 %
